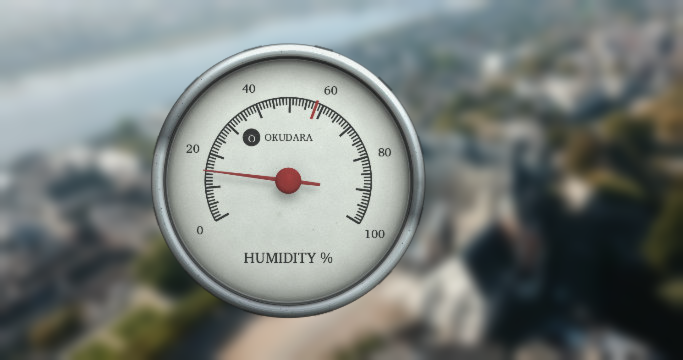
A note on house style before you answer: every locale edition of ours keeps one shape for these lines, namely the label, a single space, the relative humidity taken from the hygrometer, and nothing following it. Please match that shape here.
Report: 15 %
